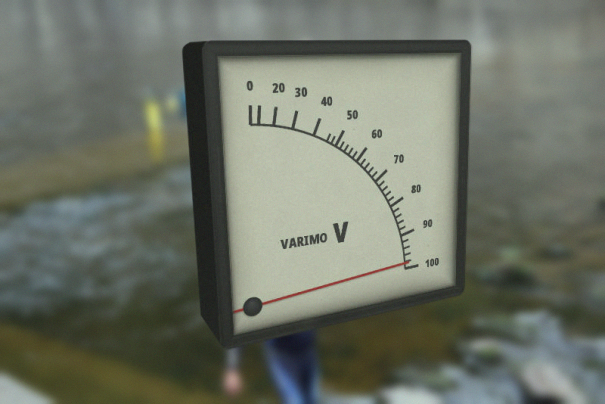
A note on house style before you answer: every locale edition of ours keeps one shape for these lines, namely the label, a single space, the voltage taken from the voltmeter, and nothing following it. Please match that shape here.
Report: 98 V
